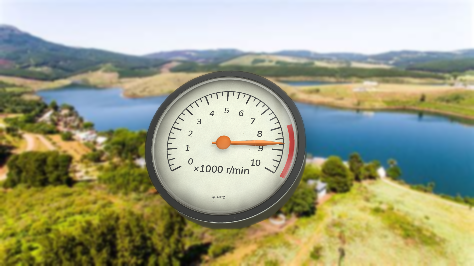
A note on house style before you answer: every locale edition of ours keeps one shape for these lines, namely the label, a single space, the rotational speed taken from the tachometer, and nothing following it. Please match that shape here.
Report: 8750 rpm
